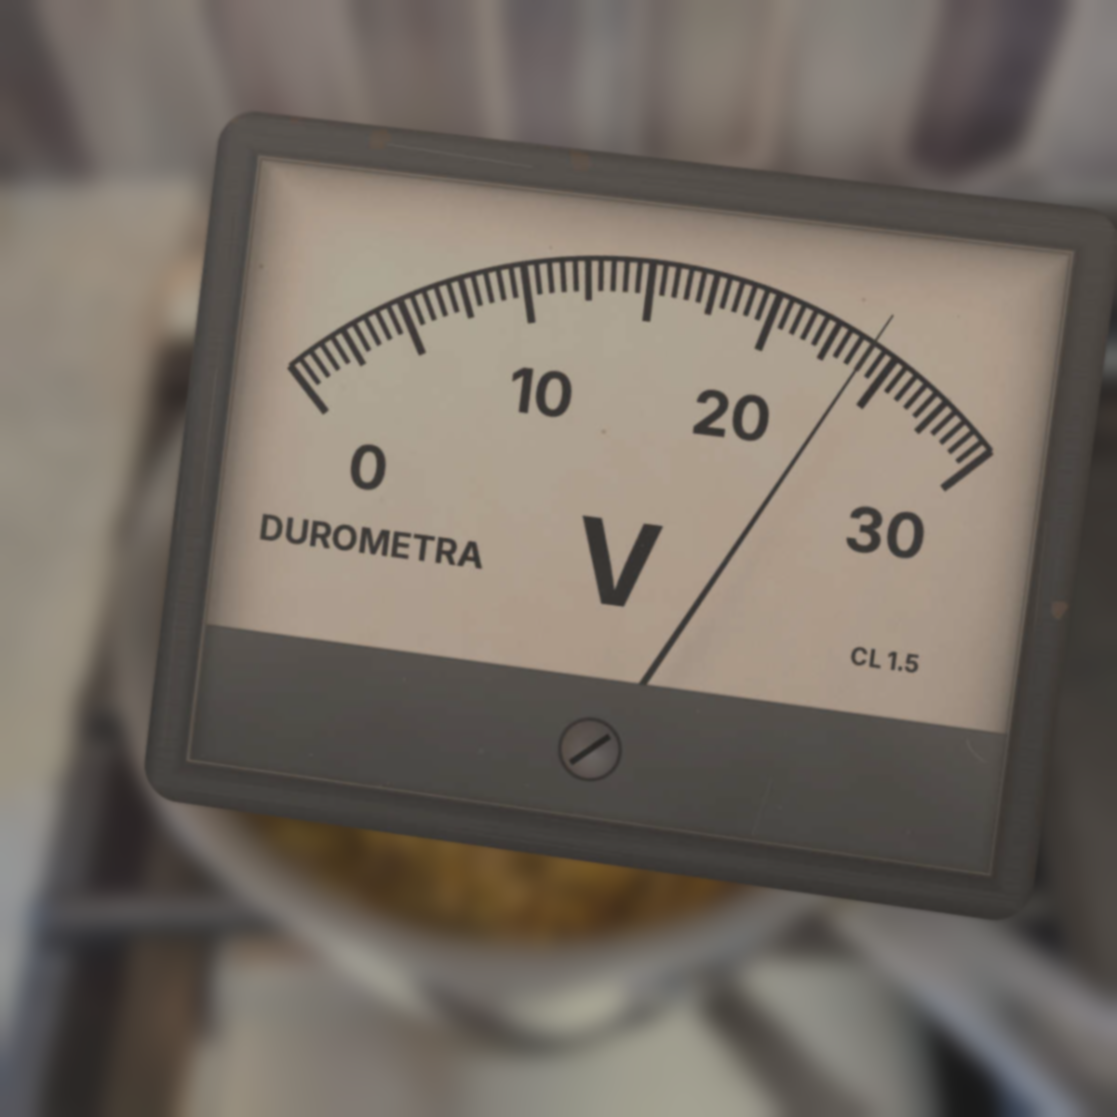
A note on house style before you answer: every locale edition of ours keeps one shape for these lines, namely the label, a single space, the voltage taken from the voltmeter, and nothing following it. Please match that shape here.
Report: 24 V
